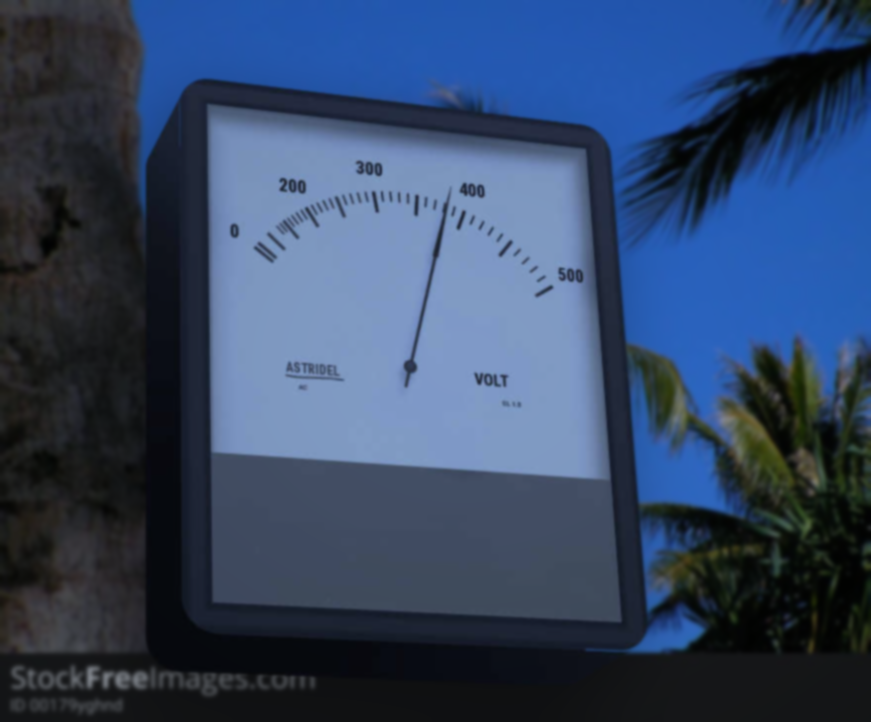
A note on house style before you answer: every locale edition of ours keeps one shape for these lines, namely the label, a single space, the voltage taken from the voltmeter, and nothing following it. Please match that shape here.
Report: 380 V
